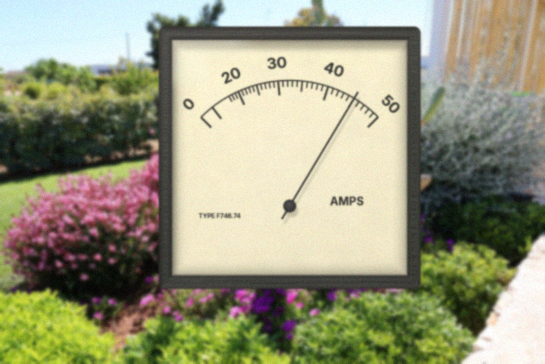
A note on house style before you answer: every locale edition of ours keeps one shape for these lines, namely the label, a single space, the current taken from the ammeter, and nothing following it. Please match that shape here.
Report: 45 A
